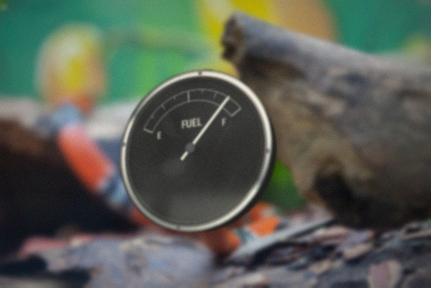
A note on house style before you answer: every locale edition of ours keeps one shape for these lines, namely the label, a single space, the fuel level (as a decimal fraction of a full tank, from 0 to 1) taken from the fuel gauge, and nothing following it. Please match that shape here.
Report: 0.875
